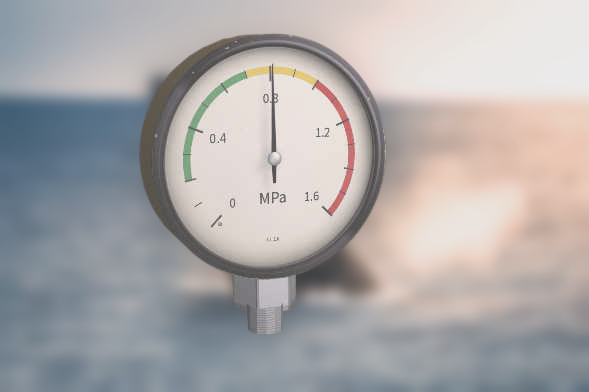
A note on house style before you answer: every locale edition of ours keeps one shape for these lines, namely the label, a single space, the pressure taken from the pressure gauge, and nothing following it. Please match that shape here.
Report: 0.8 MPa
